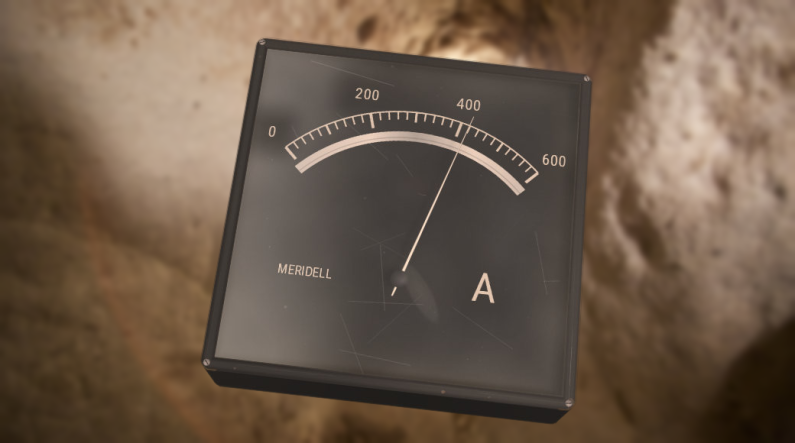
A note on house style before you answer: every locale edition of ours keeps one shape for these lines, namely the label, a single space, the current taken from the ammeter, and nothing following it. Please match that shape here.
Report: 420 A
